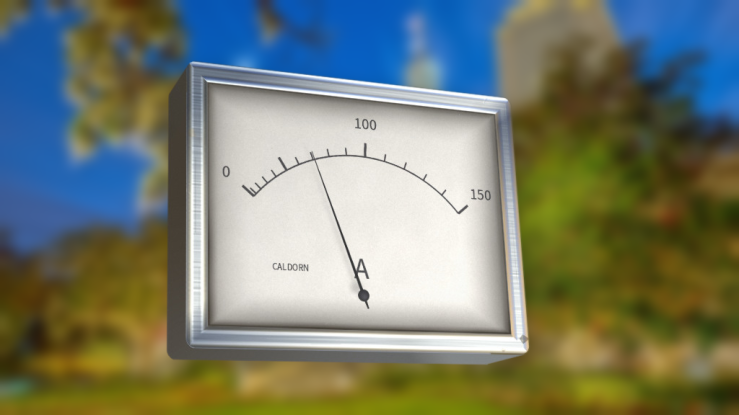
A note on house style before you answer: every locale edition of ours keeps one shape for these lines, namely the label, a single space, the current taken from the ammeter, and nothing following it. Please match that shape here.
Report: 70 A
